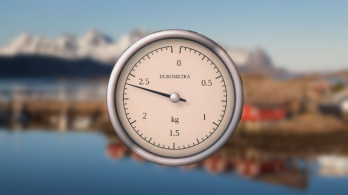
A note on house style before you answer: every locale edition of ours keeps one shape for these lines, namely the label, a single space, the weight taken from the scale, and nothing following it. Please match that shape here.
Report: 2.4 kg
